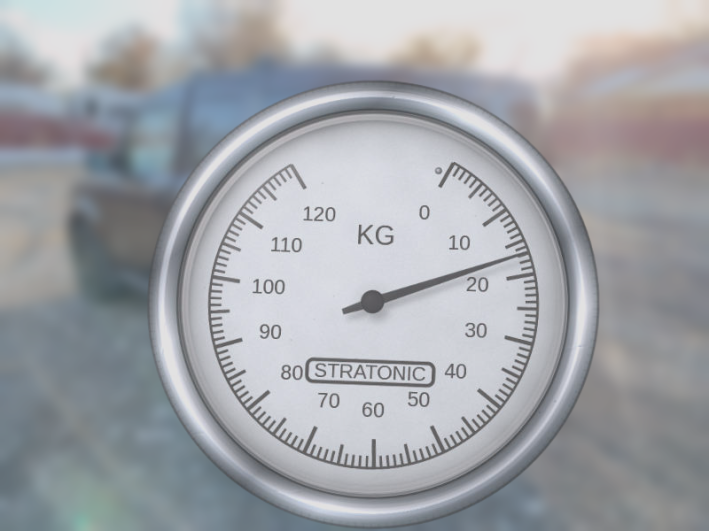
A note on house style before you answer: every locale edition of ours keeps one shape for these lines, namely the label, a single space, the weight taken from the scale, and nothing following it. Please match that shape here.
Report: 17 kg
